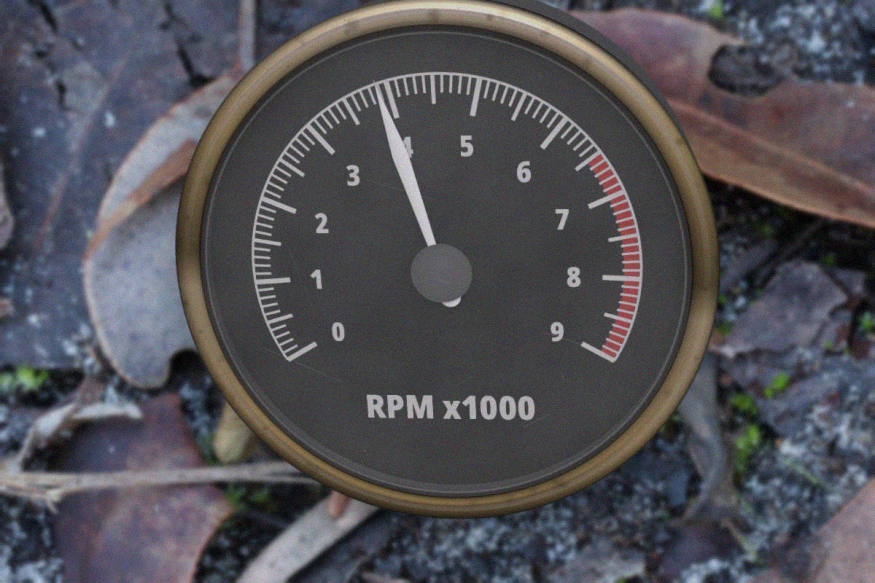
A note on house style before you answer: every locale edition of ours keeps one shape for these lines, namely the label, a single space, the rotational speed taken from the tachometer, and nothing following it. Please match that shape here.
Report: 3900 rpm
